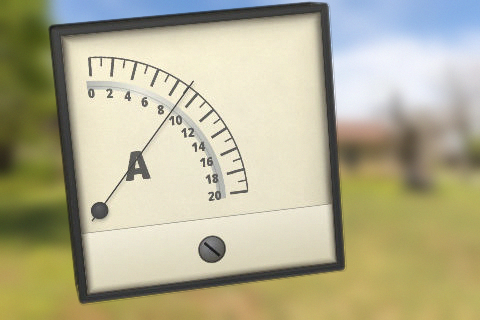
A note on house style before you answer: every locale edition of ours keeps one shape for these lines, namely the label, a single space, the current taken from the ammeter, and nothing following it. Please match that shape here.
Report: 9 A
